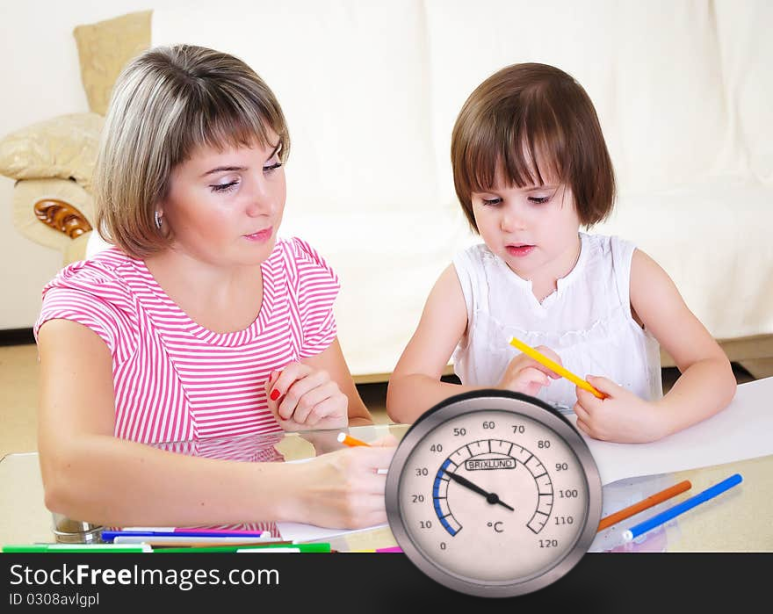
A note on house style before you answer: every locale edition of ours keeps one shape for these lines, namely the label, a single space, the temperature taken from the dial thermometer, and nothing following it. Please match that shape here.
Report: 35 °C
